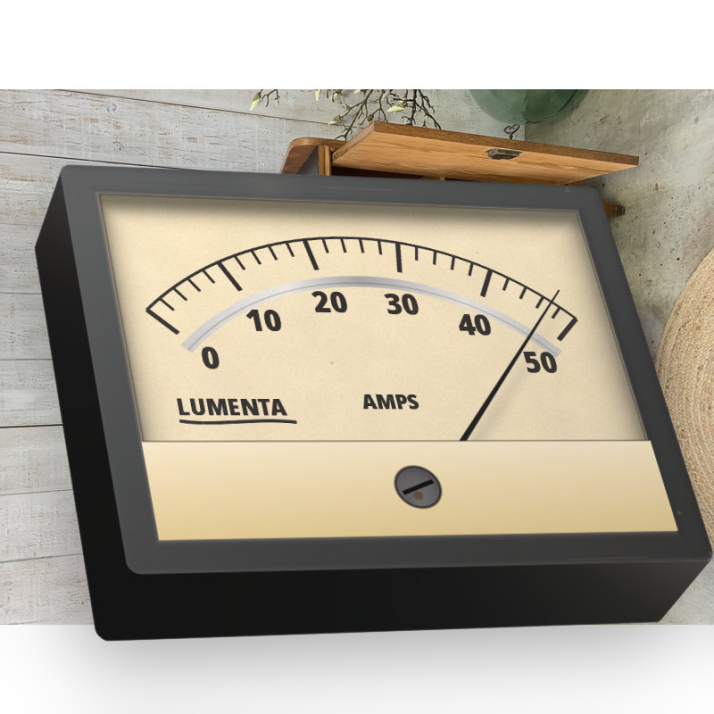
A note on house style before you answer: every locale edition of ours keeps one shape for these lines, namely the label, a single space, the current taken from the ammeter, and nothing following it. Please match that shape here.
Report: 47 A
